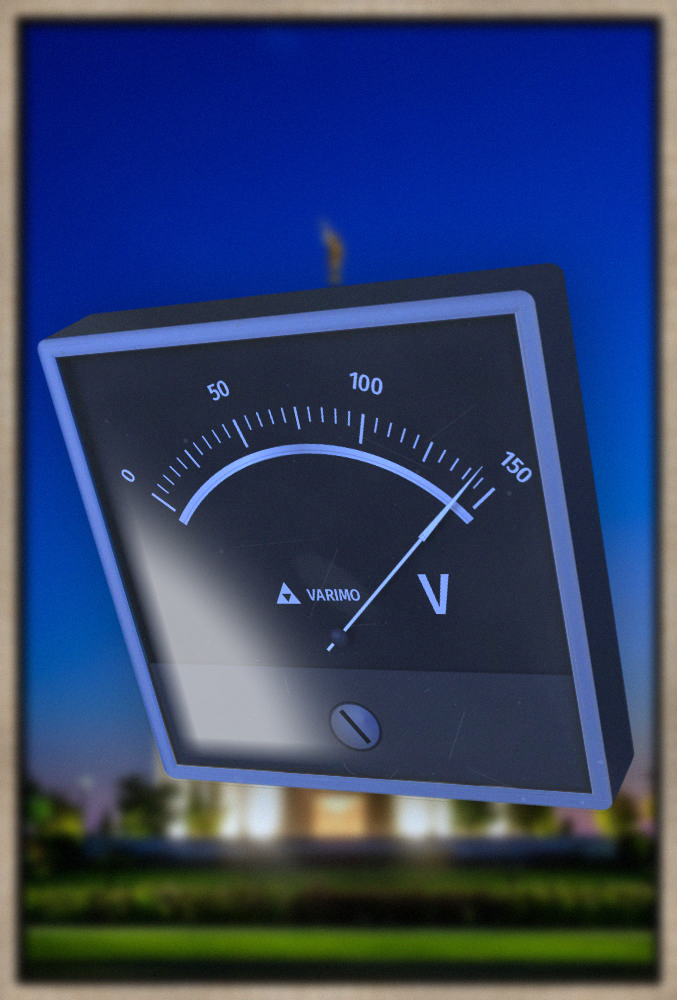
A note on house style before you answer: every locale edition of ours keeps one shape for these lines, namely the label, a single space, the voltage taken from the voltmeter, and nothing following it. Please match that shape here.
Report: 142.5 V
